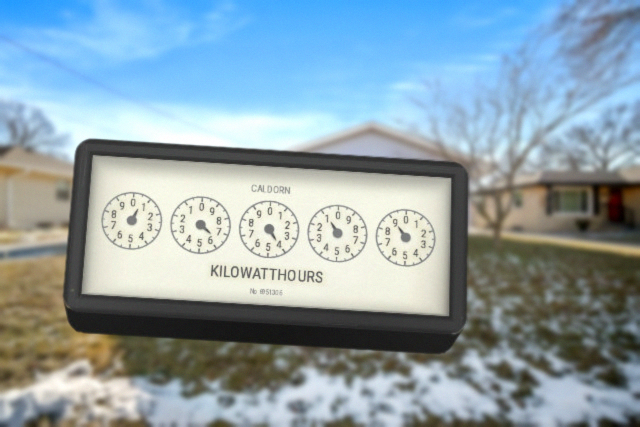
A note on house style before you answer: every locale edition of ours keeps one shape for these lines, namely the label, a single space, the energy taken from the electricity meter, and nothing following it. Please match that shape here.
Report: 6409 kWh
